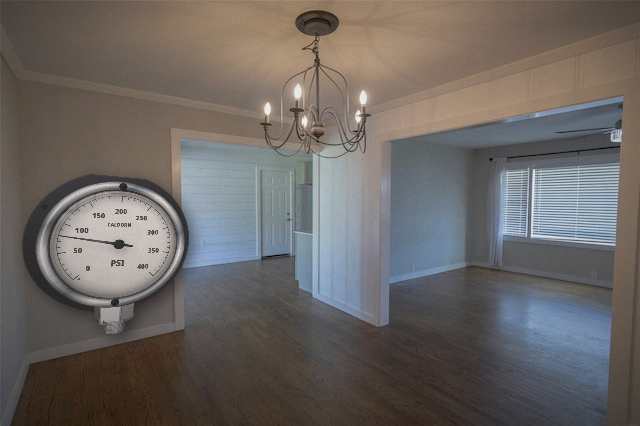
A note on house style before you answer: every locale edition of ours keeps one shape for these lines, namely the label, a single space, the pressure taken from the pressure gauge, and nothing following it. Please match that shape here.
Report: 80 psi
